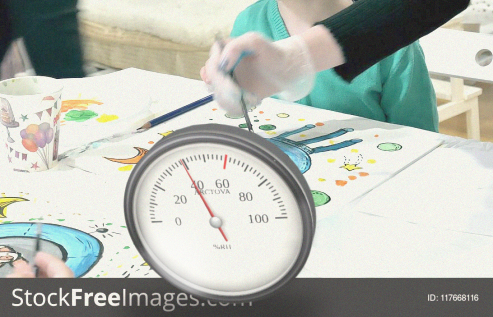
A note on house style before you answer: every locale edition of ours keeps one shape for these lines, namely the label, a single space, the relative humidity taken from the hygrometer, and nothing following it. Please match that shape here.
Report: 40 %
